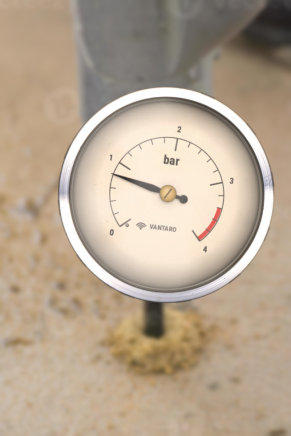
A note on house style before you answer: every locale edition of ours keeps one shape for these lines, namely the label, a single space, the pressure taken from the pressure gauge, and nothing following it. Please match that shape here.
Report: 0.8 bar
